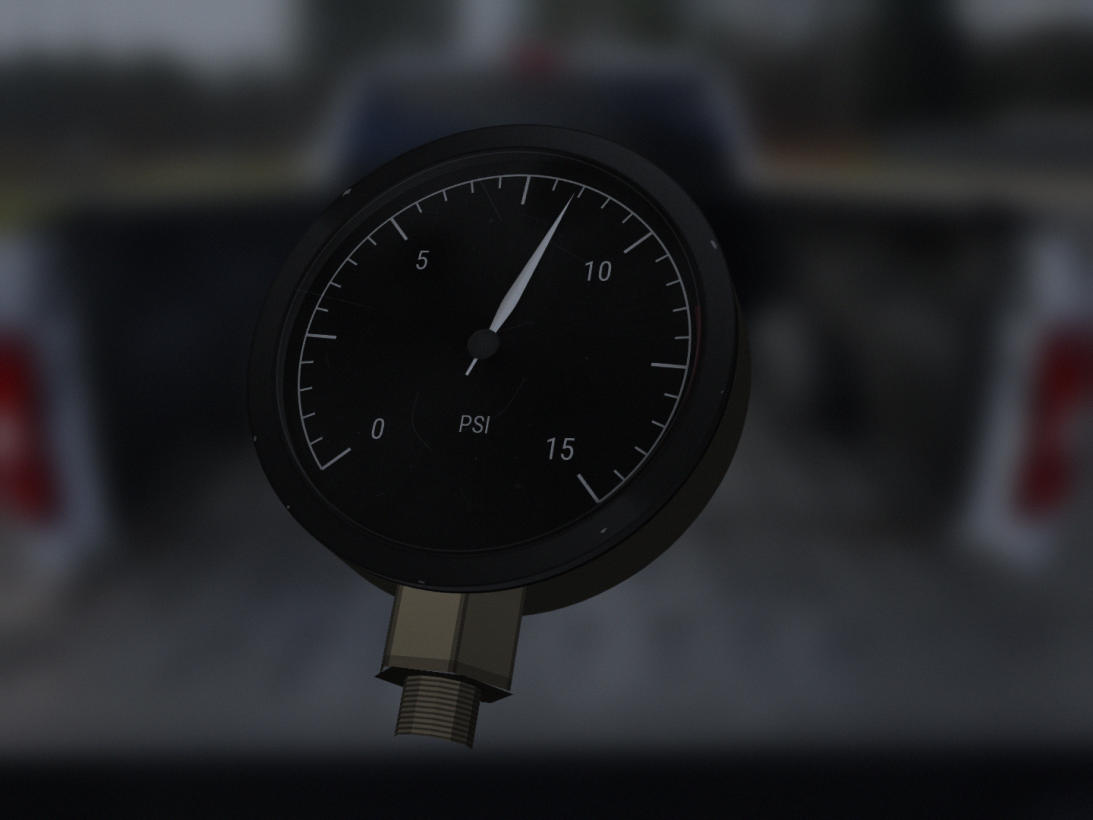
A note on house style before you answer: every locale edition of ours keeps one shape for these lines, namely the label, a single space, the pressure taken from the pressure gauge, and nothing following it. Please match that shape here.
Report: 8.5 psi
